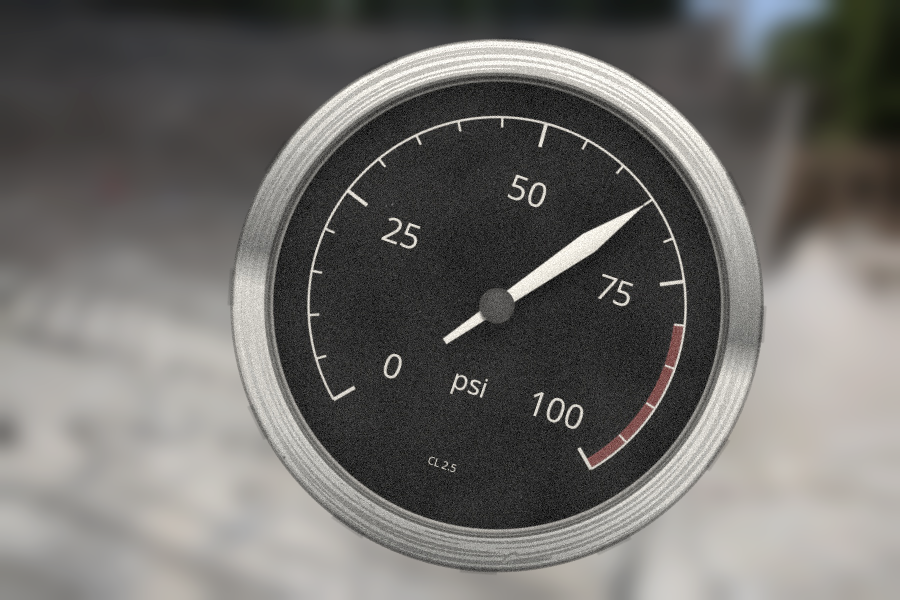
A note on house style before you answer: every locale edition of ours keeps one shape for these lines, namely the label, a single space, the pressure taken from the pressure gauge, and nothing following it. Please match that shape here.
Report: 65 psi
